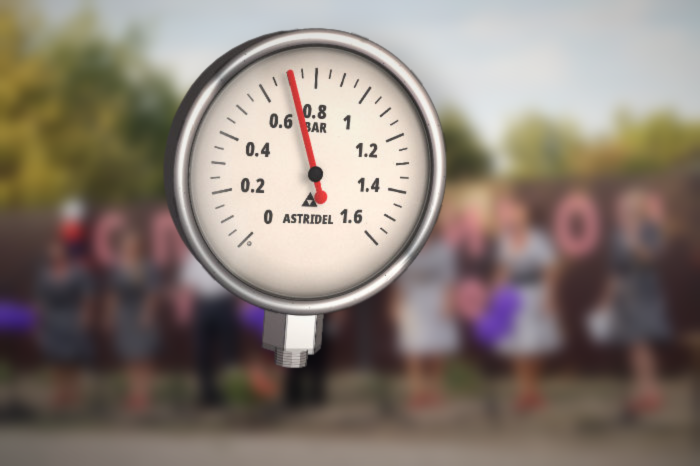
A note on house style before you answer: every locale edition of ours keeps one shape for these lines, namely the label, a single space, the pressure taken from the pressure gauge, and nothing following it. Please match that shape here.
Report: 0.7 bar
